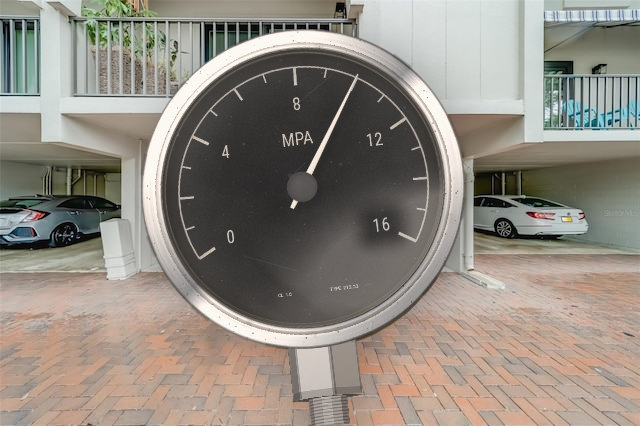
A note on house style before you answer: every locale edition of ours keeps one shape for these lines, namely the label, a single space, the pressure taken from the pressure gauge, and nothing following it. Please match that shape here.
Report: 10 MPa
